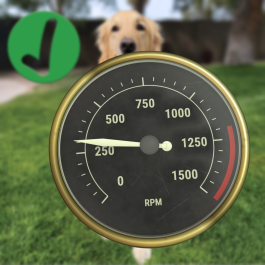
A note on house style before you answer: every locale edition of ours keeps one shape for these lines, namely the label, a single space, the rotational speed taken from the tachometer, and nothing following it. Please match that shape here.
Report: 300 rpm
